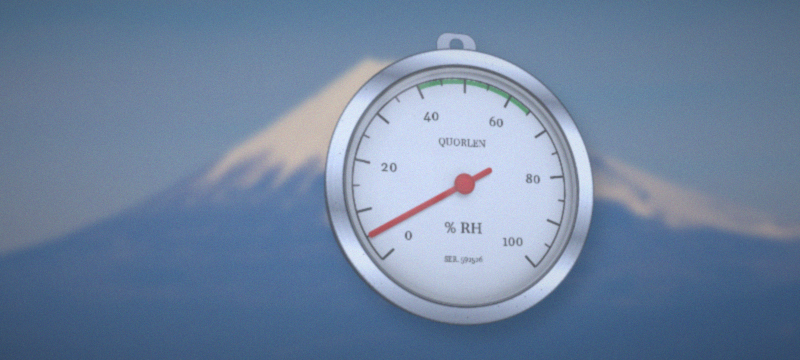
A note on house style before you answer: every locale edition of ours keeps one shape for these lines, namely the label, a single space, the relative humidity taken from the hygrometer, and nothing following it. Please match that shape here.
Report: 5 %
